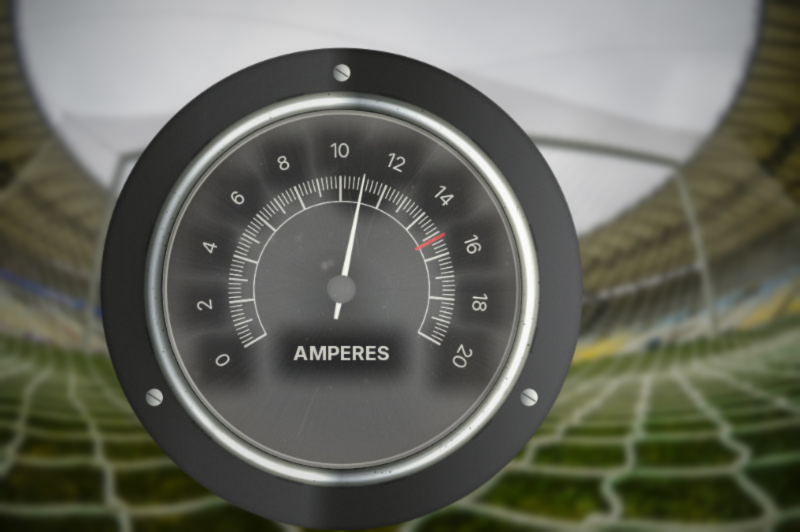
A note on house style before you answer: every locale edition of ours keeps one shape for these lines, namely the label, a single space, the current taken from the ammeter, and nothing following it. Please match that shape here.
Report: 11 A
